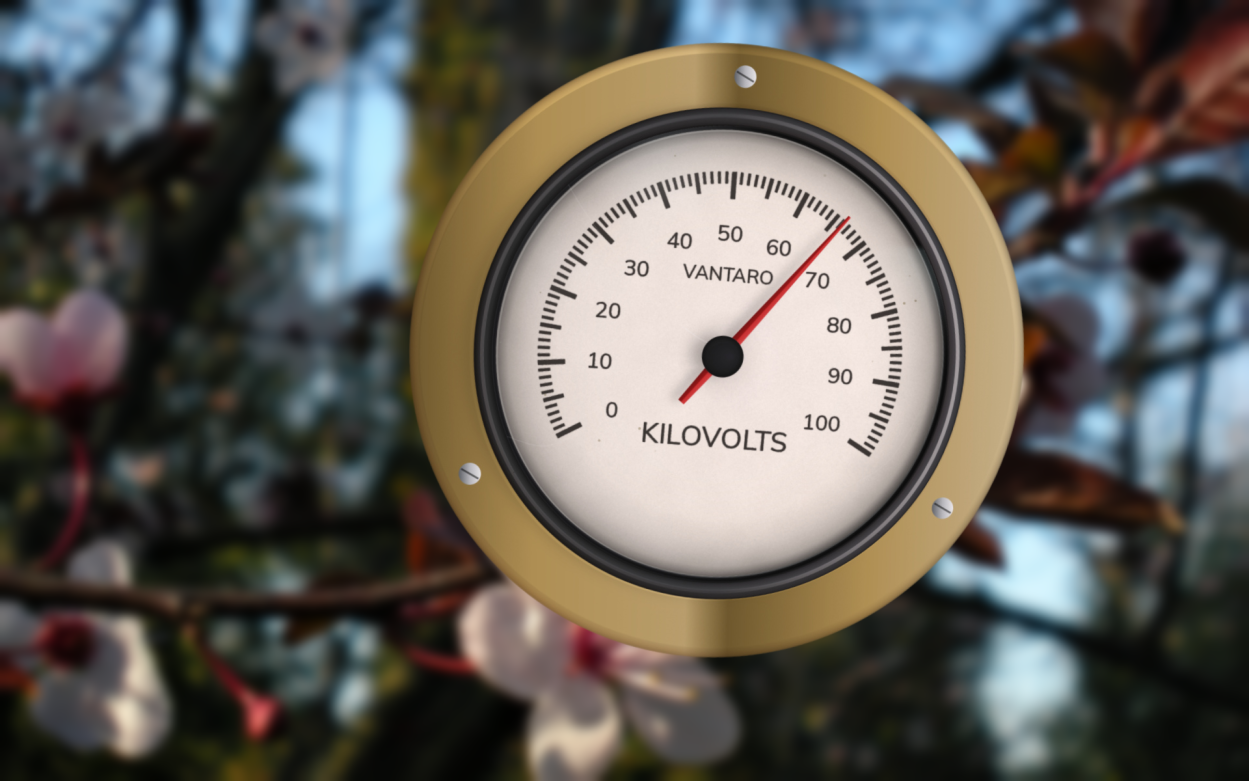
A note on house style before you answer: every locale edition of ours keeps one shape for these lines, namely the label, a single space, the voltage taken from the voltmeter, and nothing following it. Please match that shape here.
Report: 66 kV
